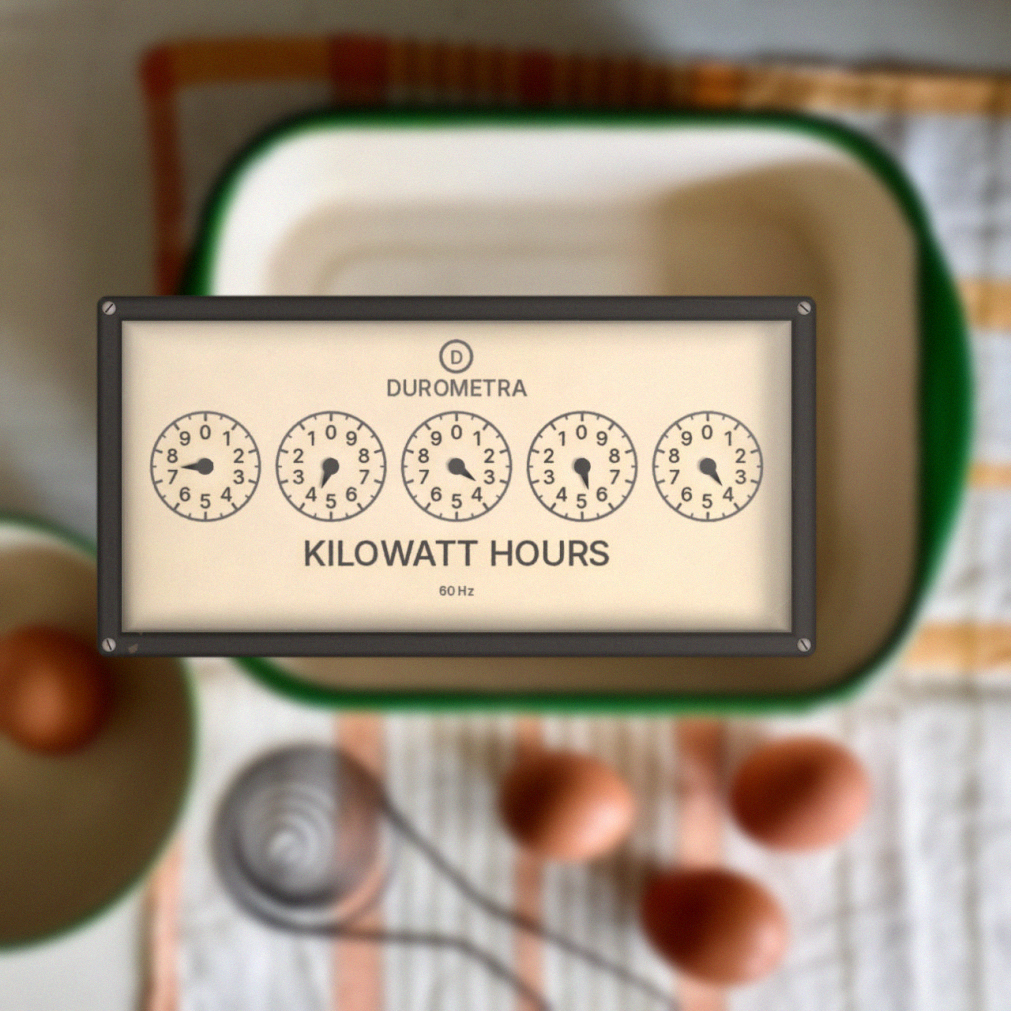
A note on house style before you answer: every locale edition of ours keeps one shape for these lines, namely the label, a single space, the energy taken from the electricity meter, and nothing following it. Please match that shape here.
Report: 74354 kWh
